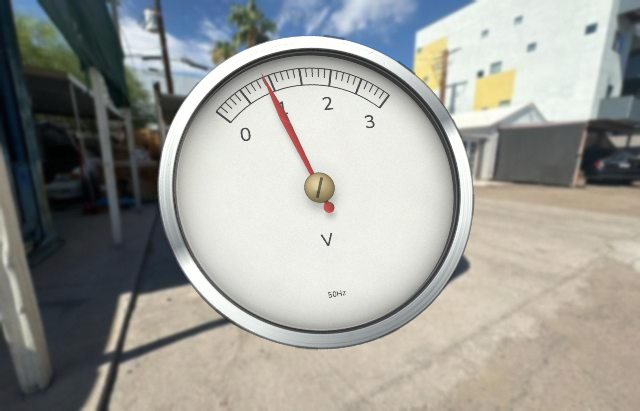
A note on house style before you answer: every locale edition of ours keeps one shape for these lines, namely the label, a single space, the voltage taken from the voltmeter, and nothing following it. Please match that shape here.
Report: 0.9 V
